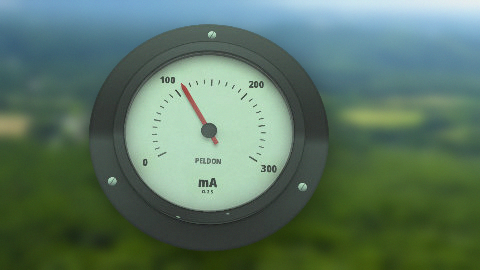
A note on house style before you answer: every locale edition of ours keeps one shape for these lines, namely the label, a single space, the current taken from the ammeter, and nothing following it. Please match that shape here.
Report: 110 mA
